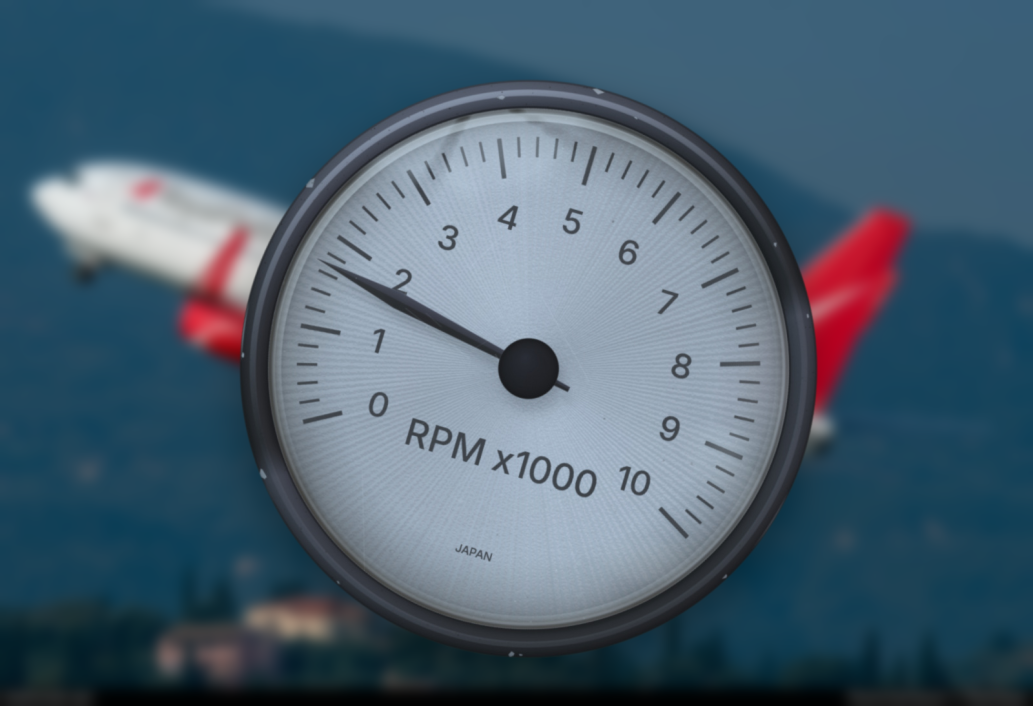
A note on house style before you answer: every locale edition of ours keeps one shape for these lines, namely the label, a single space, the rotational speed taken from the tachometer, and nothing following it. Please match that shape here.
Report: 1700 rpm
